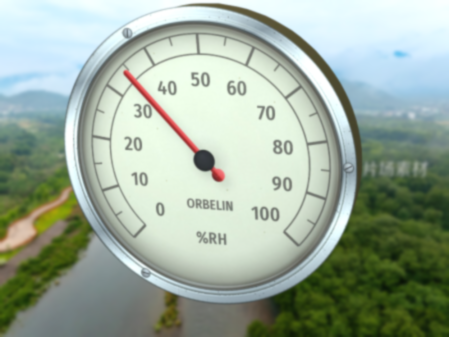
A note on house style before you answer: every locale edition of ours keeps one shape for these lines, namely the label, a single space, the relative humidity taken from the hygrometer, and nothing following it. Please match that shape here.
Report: 35 %
